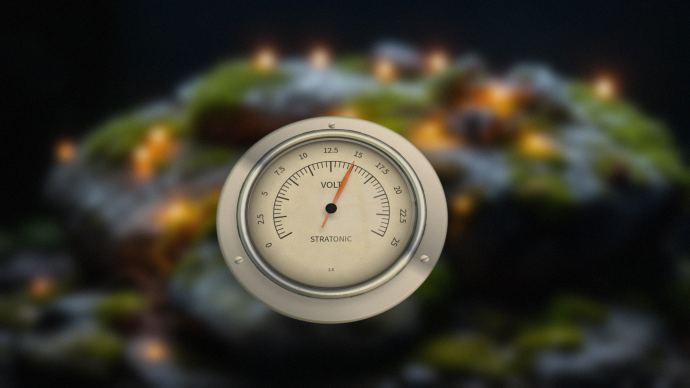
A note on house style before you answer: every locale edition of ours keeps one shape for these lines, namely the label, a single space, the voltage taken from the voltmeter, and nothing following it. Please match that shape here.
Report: 15 V
